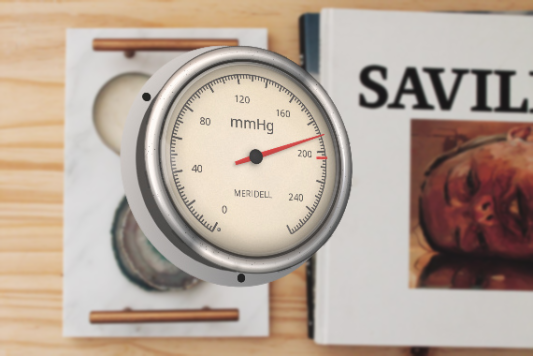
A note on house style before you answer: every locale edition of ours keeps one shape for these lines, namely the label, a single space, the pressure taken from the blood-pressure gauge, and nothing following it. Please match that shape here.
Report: 190 mmHg
